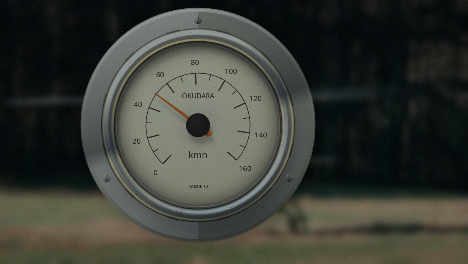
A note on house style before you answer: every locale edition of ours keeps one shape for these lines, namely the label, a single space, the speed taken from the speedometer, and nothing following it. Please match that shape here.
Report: 50 km/h
